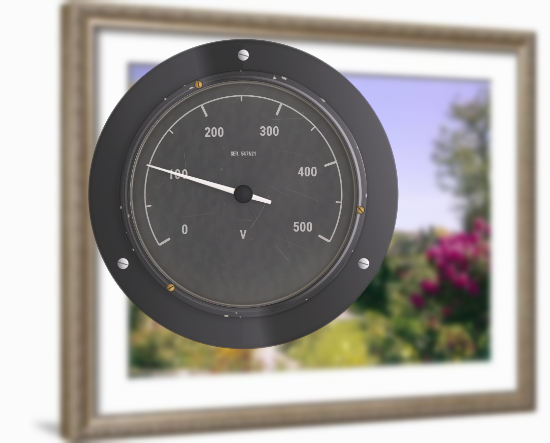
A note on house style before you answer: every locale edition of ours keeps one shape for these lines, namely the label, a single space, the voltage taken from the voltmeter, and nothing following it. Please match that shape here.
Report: 100 V
